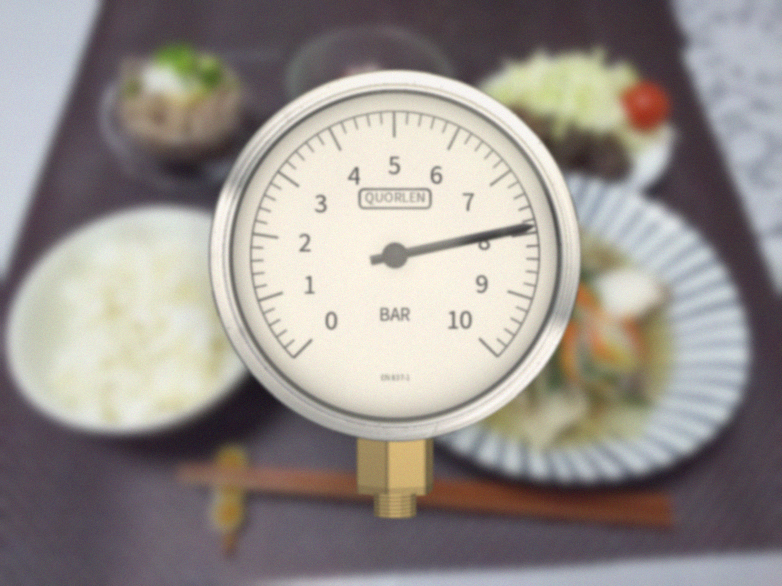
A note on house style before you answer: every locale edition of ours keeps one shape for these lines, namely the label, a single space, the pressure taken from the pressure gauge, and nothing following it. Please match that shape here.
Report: 7.9 bar
